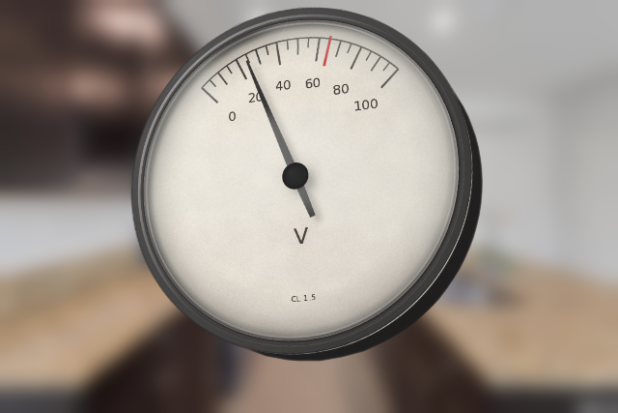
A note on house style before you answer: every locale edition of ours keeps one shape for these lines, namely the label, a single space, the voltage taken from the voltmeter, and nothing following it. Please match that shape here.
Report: 25 V
